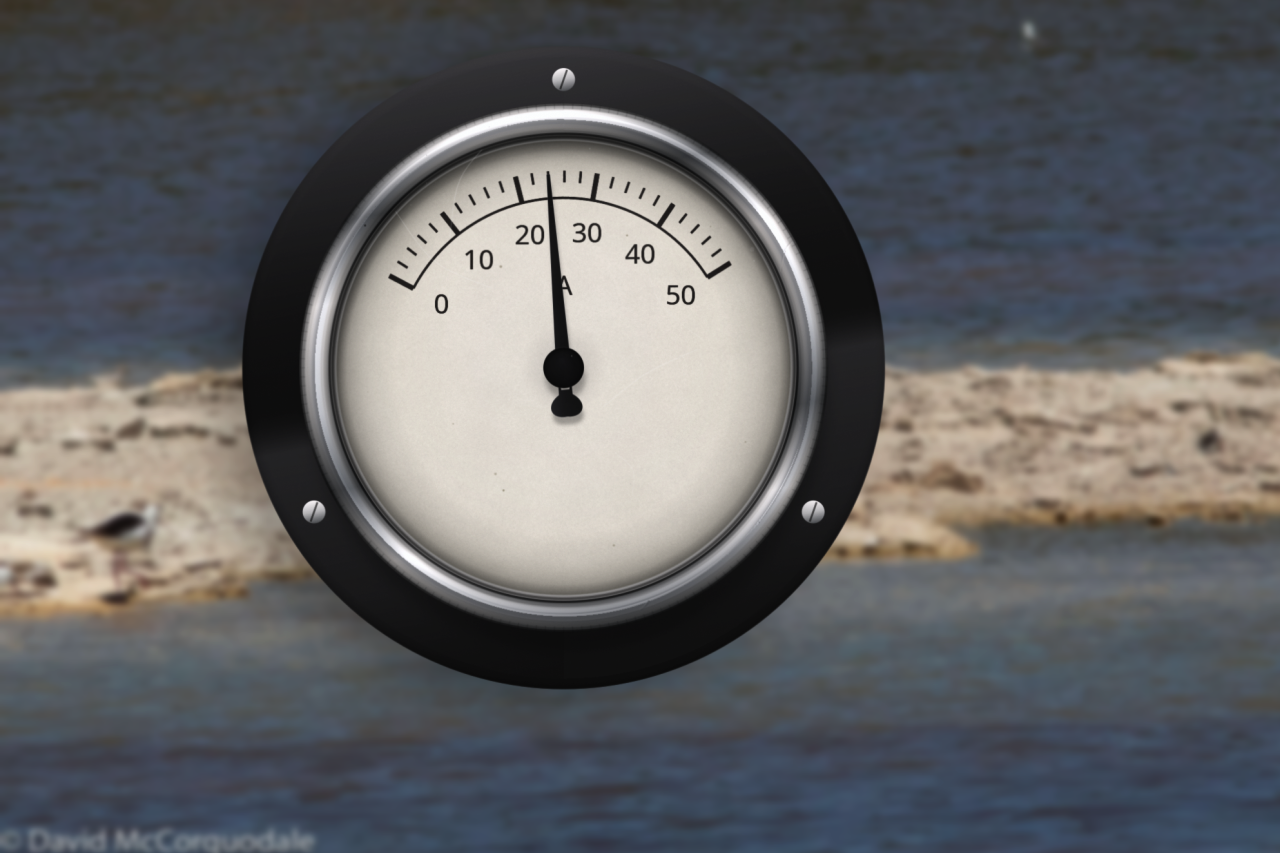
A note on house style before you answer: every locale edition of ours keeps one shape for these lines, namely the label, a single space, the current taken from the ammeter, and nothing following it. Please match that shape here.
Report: 24 A
